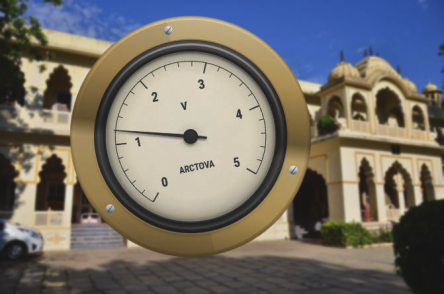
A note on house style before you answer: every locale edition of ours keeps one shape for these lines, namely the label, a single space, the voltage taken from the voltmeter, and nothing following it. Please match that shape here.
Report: 1.2 V
